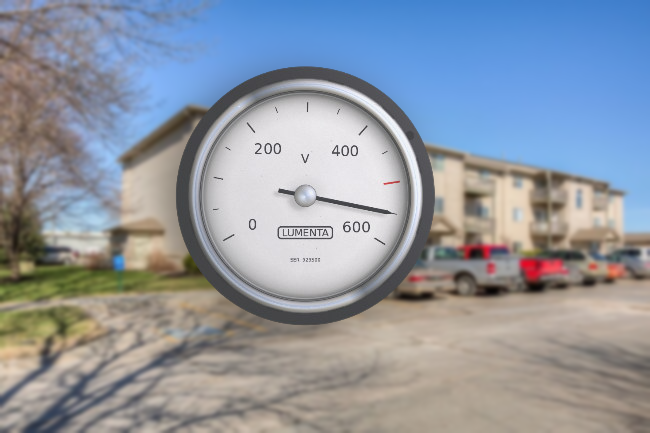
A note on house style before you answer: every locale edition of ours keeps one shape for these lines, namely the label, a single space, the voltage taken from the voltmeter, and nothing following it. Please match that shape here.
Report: 550 V
